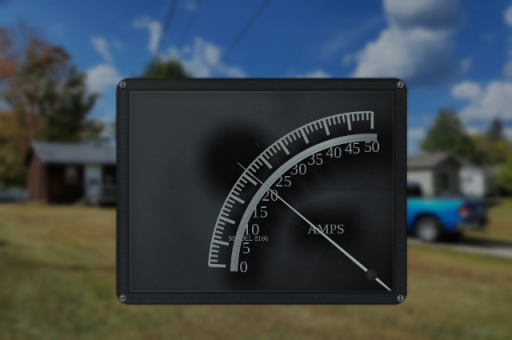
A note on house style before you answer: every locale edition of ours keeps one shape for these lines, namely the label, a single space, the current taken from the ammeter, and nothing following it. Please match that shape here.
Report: 21 A
